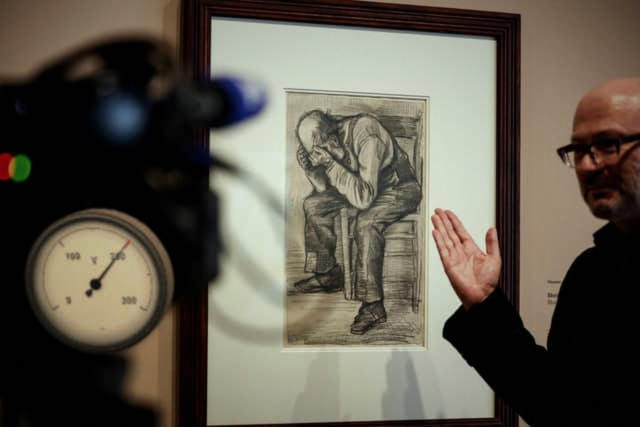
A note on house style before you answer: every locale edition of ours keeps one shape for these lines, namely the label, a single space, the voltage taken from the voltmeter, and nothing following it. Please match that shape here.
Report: 200 V
